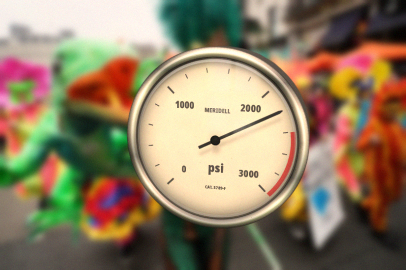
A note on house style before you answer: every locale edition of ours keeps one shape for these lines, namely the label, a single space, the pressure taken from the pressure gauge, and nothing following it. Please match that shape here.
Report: 2200 psi
